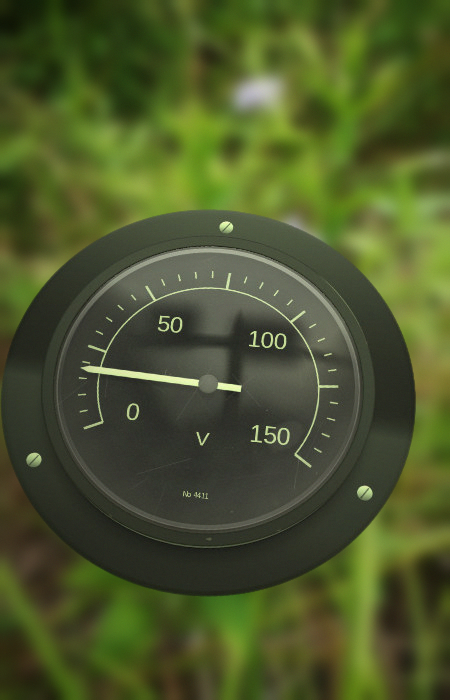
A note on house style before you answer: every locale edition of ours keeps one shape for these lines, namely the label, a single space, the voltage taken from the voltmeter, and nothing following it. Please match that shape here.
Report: 17.5 V
